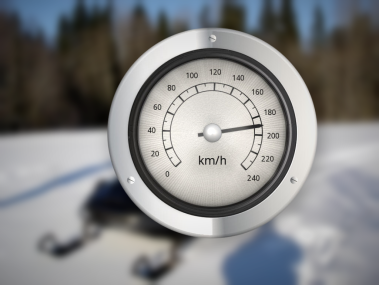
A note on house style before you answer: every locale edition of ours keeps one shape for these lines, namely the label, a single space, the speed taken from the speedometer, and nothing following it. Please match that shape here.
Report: 190 km/h
